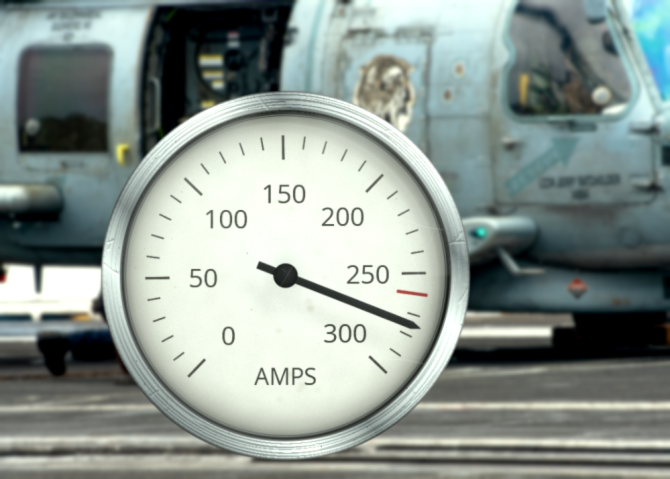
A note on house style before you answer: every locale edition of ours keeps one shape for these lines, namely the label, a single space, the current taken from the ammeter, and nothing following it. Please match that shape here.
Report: 275 A
